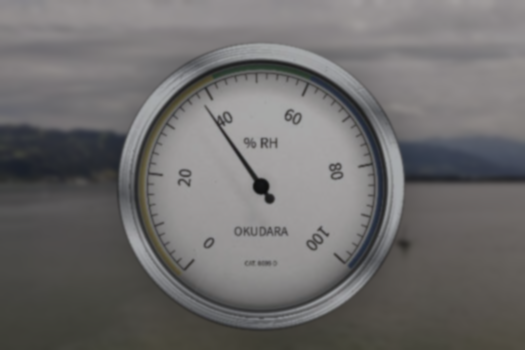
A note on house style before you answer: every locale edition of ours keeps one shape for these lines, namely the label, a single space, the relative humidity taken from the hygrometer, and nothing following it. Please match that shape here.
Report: 38 %
